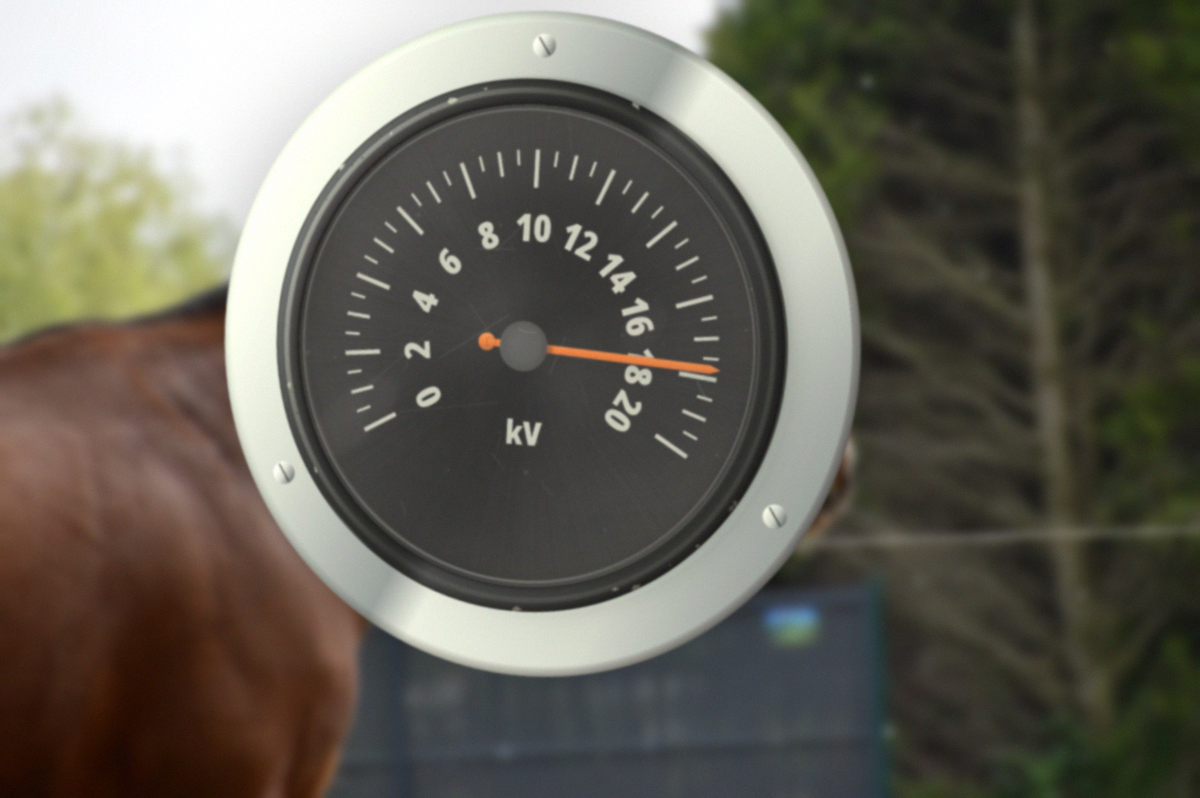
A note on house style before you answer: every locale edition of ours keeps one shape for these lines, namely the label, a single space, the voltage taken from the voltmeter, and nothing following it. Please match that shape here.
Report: 17.75 kV
